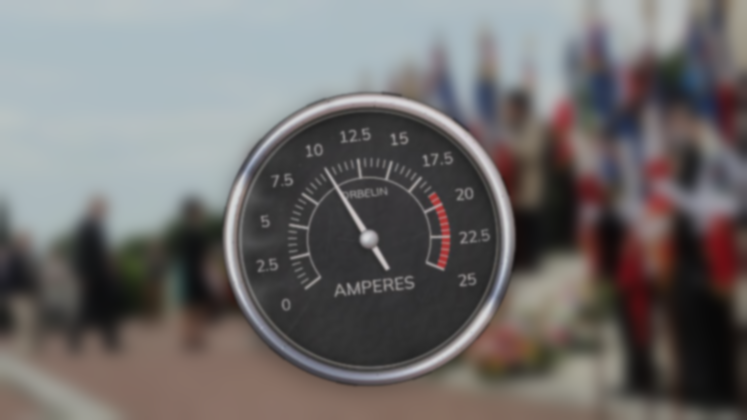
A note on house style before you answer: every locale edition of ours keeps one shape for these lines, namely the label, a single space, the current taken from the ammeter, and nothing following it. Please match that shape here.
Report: 10 A
